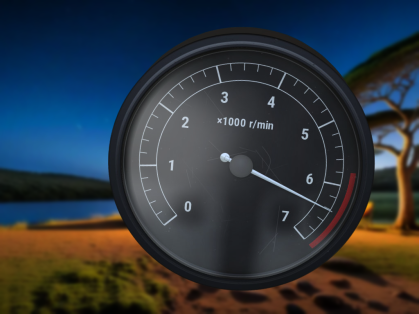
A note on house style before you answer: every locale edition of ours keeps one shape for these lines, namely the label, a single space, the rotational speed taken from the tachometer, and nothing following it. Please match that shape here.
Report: 6400 rpm
